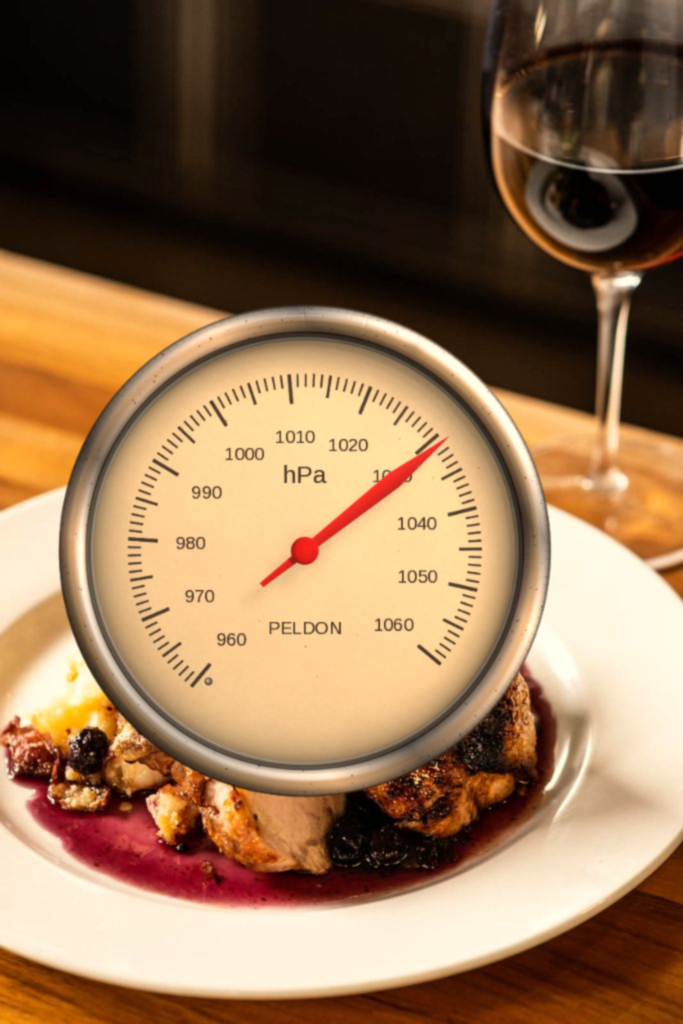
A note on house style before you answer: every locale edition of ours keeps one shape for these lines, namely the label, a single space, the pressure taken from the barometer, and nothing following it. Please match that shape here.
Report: 1031 hPa
